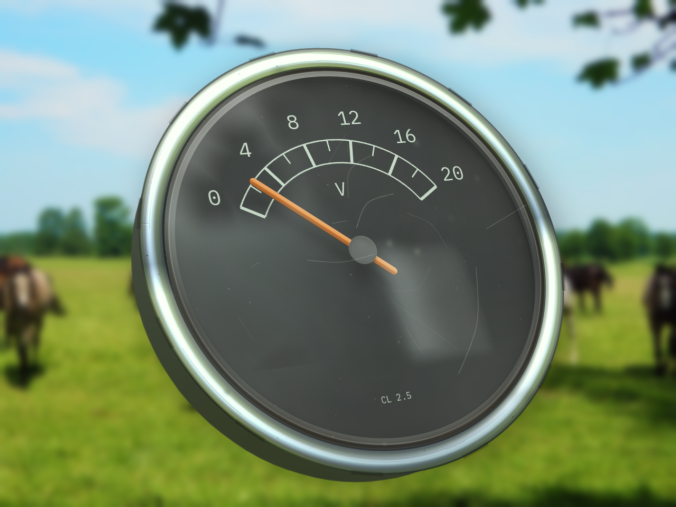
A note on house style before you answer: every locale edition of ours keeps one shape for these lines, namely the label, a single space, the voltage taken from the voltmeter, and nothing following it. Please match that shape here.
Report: 2 V
